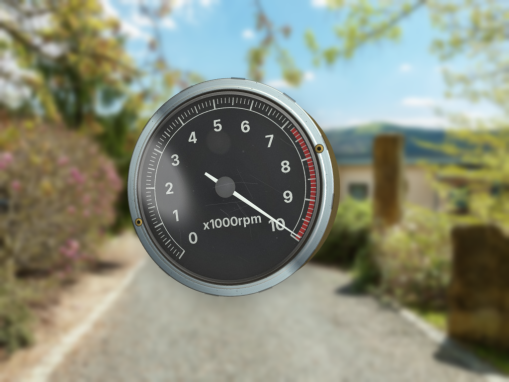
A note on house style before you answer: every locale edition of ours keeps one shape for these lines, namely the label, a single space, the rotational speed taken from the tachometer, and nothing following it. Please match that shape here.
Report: 9900 rpm
